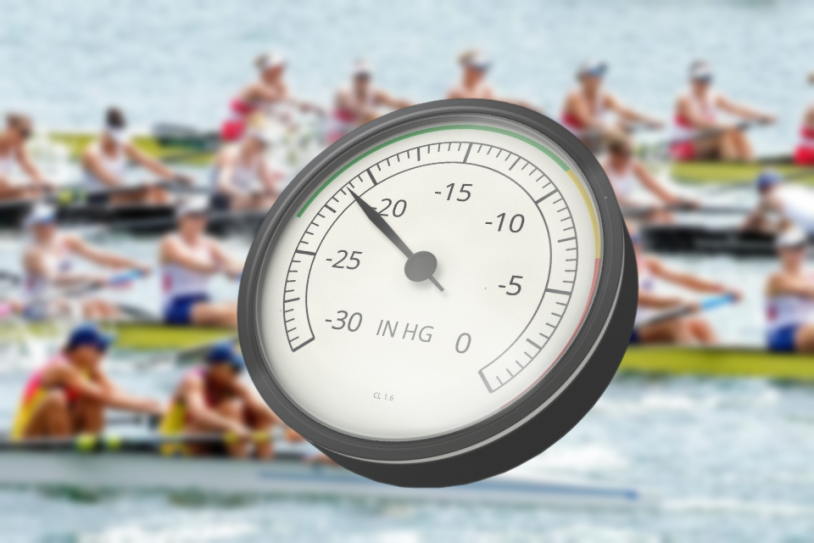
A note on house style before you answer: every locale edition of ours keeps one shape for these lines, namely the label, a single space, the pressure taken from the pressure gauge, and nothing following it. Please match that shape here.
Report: -21.25 inHg
